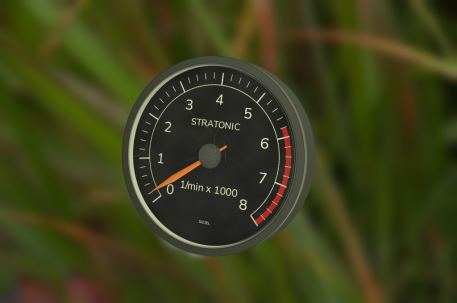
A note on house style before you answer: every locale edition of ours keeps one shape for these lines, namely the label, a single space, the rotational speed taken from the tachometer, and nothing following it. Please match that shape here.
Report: 200 rpm
